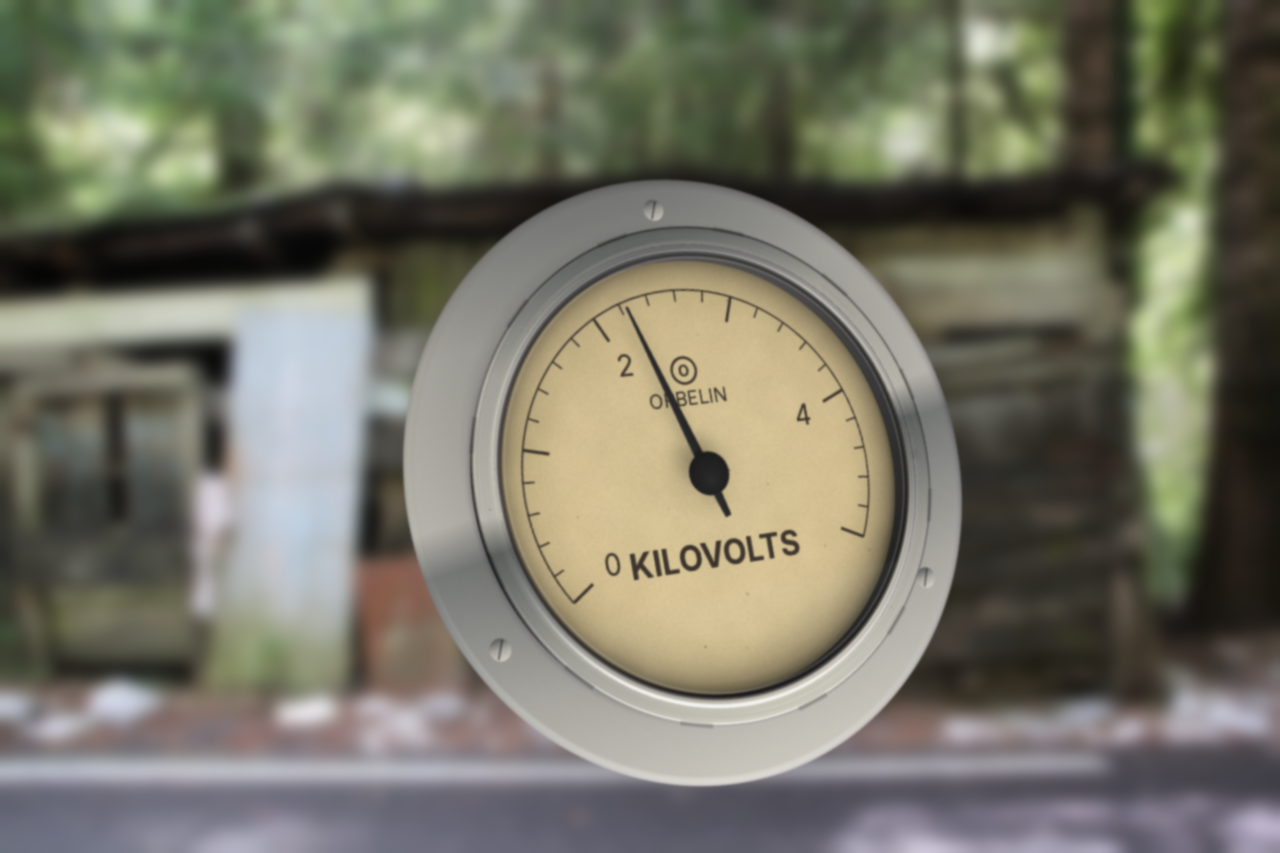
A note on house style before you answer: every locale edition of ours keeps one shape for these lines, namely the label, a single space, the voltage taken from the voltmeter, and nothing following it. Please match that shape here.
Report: 2.2 kV
